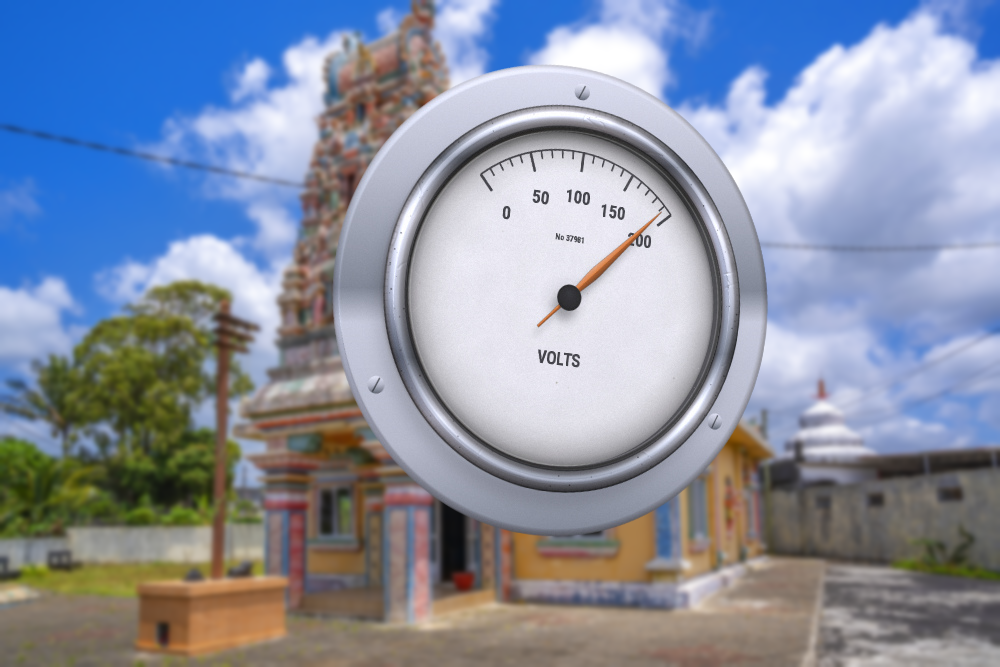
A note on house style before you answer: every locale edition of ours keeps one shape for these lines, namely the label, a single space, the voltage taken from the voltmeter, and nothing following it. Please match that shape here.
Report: 190 V
